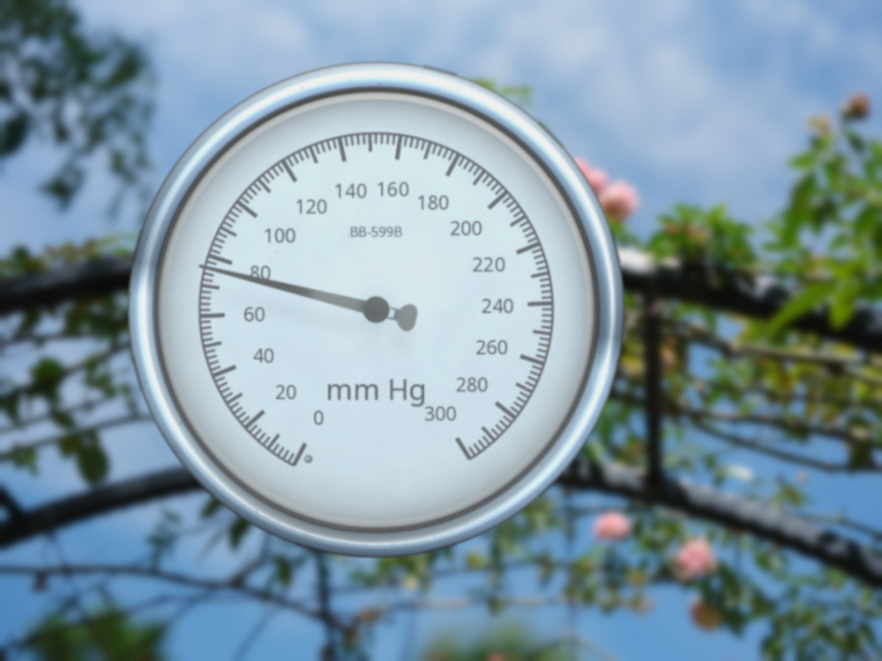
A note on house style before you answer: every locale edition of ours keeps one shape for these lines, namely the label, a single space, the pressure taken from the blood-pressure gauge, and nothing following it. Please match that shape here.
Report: 76 mmHg
